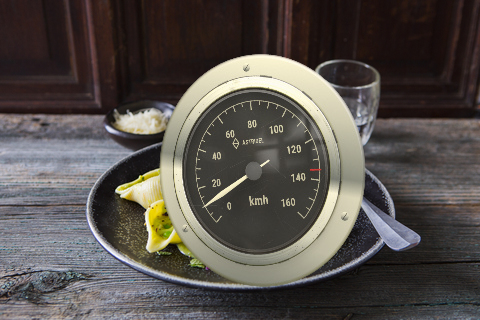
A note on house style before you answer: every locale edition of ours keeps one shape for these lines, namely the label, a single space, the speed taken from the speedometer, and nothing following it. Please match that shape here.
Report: 10 km/h
